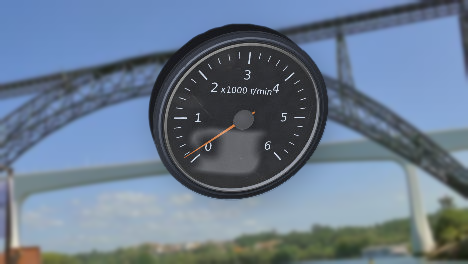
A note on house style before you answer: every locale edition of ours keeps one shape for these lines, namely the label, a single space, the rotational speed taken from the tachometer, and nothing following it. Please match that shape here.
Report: 200 rpm
